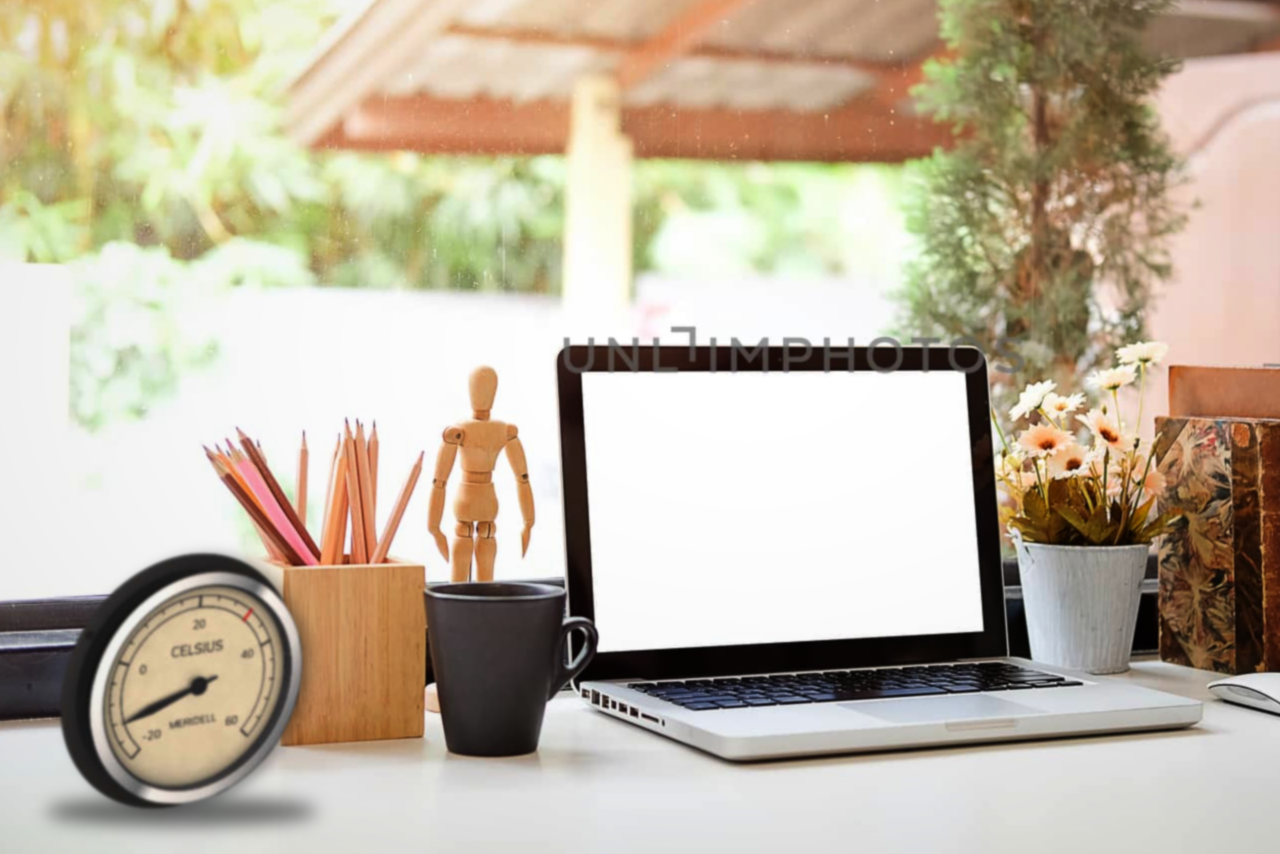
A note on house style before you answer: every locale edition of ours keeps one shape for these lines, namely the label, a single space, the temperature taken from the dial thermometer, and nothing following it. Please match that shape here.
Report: -12 °C
